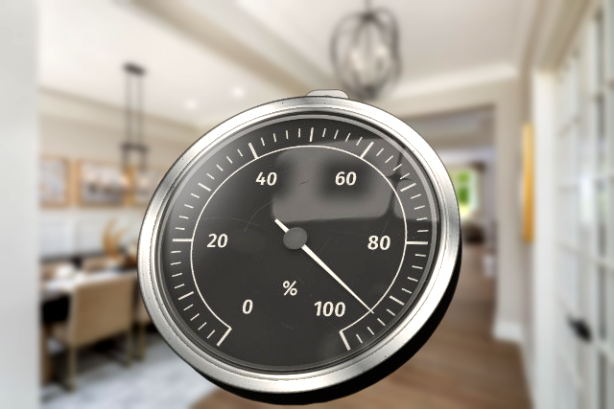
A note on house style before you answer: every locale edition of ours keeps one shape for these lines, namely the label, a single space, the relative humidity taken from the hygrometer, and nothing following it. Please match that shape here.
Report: 94 %
